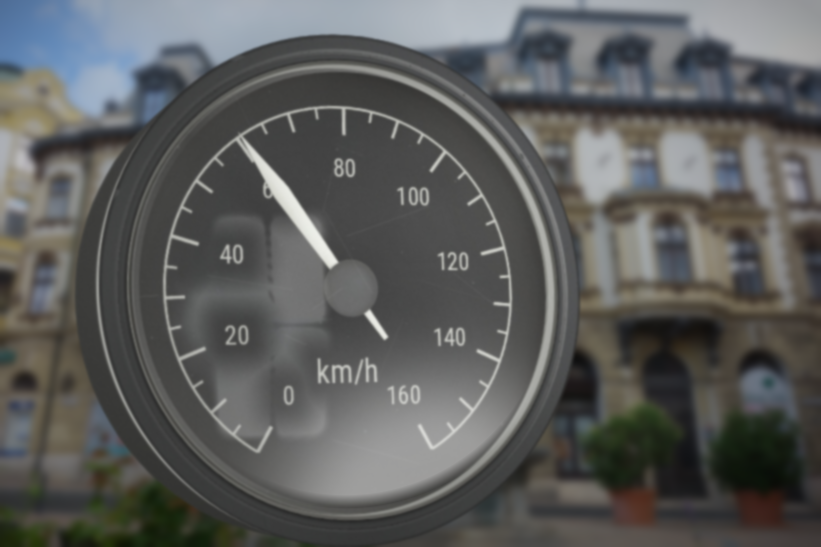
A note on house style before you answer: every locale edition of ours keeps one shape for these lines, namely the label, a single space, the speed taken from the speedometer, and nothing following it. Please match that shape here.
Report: 60 km/h
